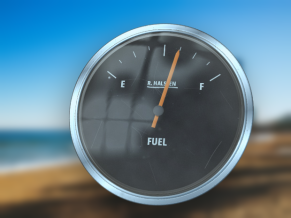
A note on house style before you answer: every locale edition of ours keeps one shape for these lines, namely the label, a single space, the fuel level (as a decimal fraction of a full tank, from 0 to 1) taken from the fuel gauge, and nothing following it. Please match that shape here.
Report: 0.625
